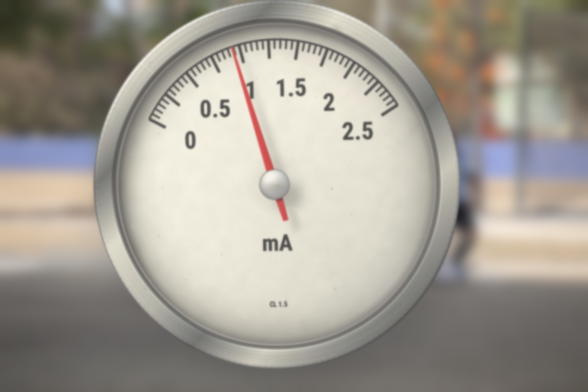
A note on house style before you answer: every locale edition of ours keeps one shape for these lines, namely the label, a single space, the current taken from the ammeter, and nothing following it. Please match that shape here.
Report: 0.95 mA
